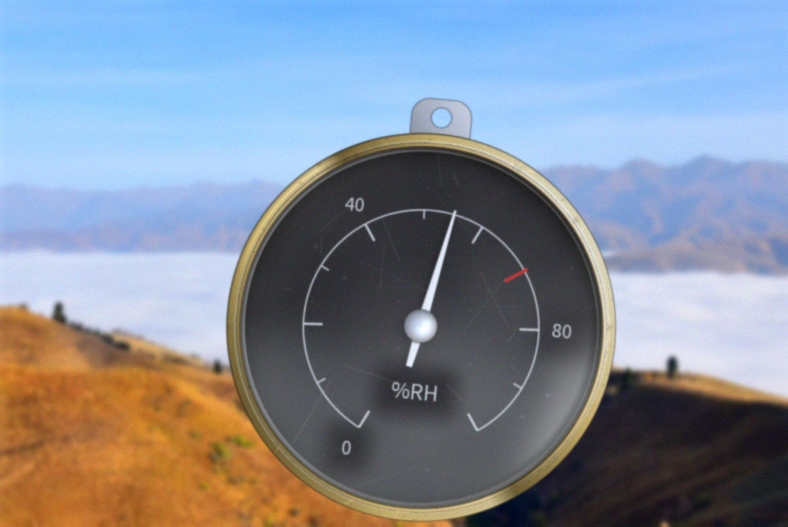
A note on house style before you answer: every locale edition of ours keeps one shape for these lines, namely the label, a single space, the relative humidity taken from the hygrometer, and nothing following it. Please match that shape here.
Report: 55 %
